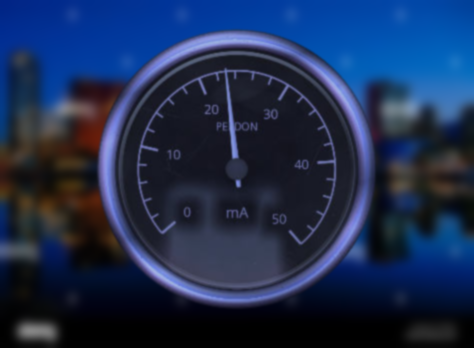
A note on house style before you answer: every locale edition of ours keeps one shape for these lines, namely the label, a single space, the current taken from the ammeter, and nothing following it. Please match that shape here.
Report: 23 mA
